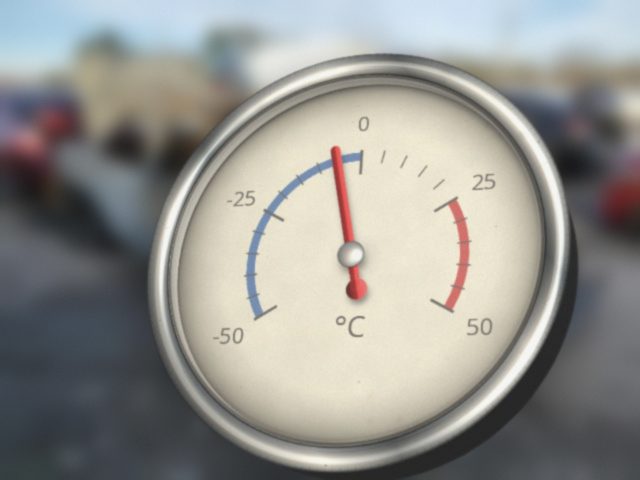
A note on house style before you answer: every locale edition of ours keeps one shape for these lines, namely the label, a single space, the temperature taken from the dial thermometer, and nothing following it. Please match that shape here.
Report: -5 °C
